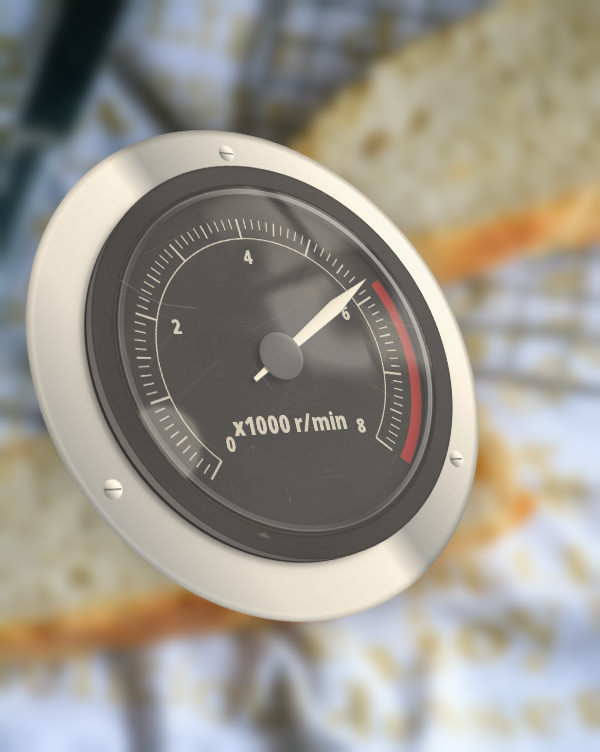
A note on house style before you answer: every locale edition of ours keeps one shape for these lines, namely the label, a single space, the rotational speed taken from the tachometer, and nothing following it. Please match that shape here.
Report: 5800 rpm
